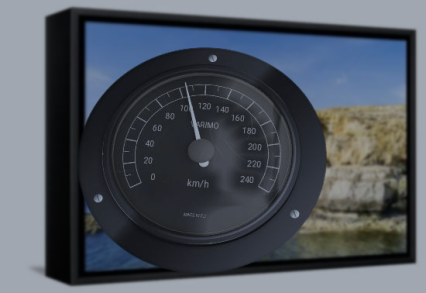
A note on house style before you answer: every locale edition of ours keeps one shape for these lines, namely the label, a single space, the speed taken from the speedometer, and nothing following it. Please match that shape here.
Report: 105 km/h
